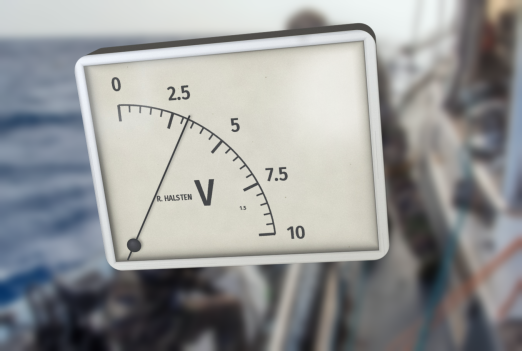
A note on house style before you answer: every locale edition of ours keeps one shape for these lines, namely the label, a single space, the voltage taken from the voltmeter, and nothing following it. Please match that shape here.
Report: 3.25 V
